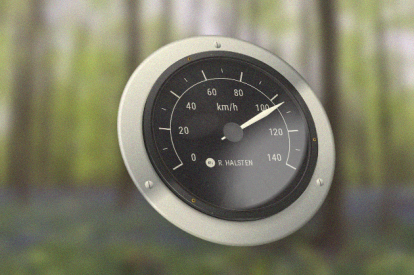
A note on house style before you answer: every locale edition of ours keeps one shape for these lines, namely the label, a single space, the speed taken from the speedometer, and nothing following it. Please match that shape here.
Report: 105 km/h
